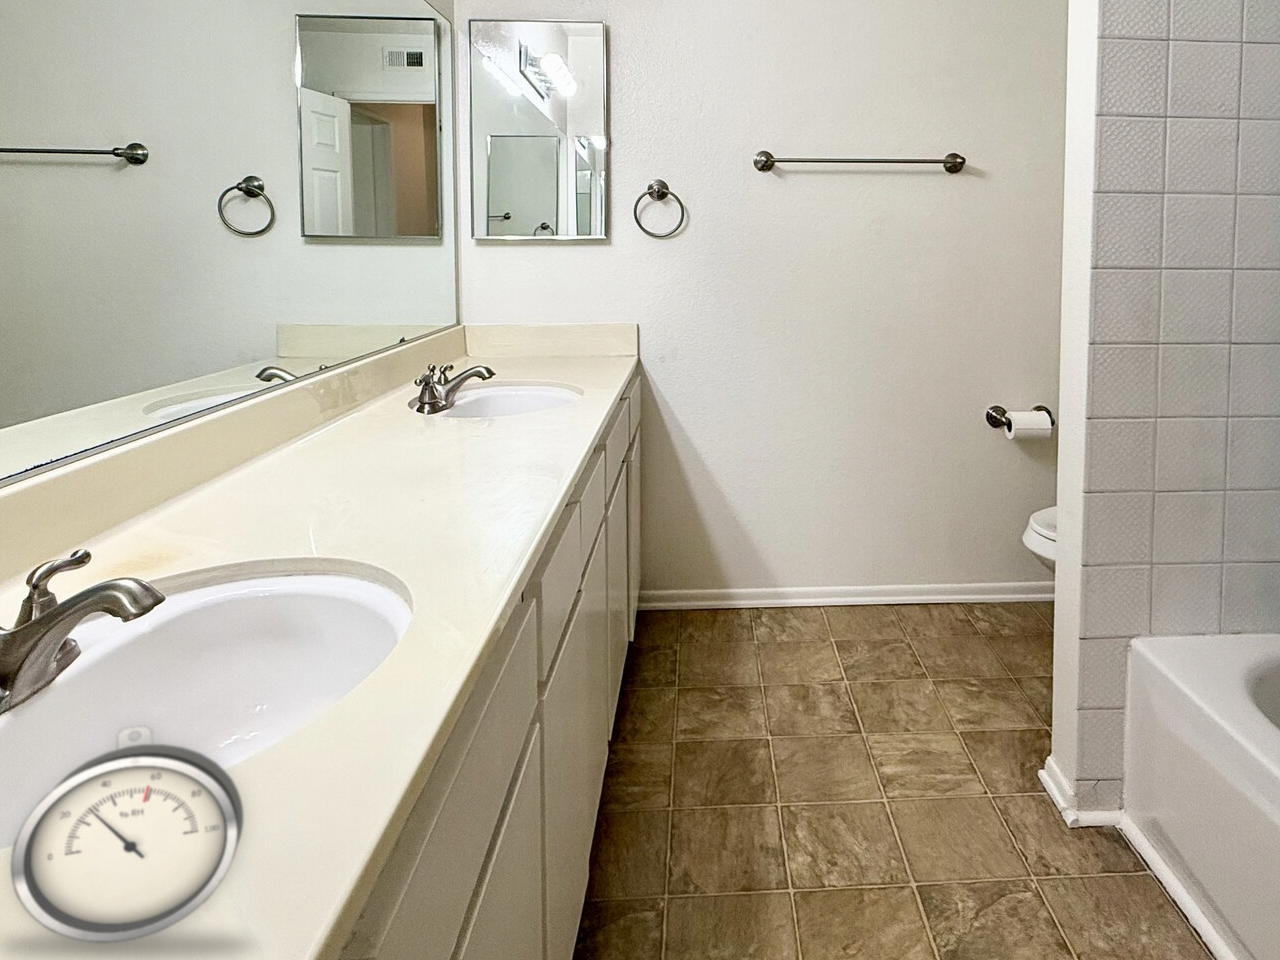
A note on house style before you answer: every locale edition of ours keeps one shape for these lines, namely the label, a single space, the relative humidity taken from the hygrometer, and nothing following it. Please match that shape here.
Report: 30 %
